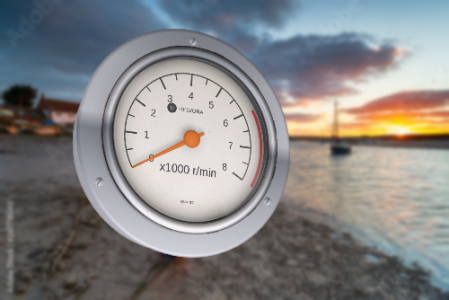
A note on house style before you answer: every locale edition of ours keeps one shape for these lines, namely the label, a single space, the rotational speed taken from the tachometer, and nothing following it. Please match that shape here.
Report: 0 rpm
